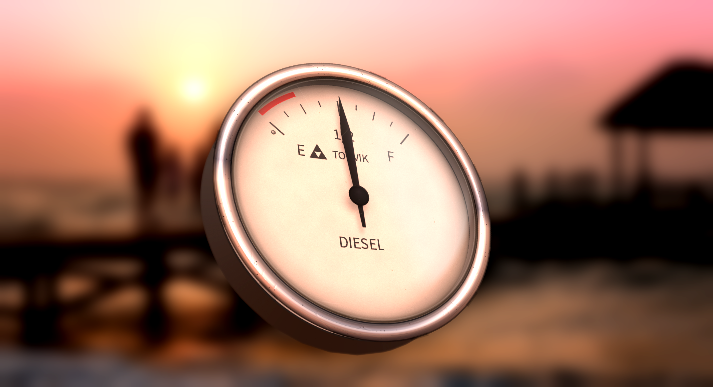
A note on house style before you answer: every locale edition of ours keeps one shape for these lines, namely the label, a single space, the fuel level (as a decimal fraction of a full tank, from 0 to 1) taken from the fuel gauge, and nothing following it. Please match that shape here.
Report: 0.5
